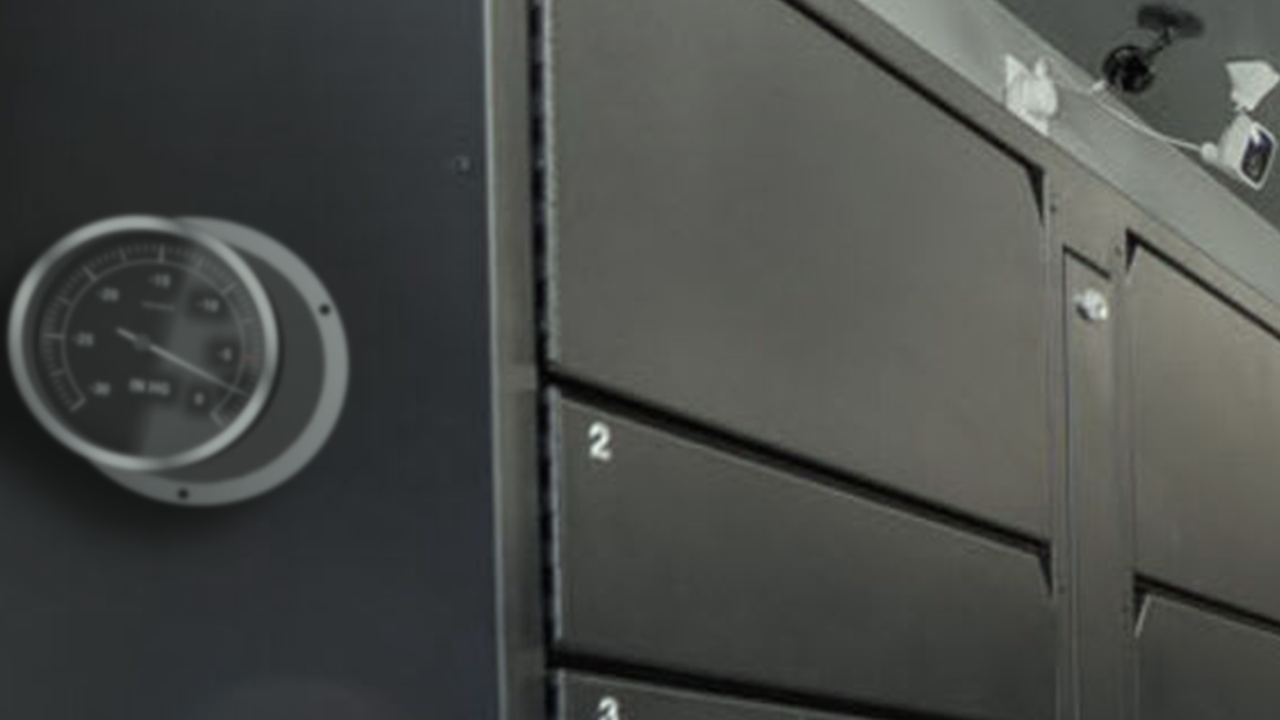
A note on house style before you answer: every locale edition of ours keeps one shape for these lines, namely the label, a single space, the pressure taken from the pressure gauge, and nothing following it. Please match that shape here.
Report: -2.5 inHg
